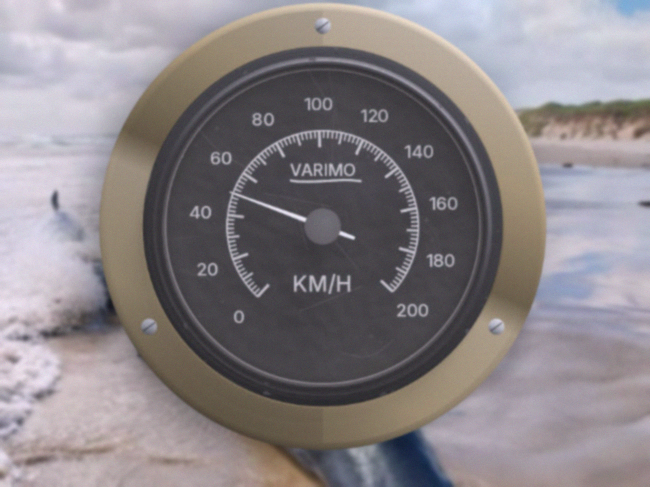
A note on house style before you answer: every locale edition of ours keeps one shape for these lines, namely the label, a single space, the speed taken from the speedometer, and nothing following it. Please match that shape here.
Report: 50 km/h
